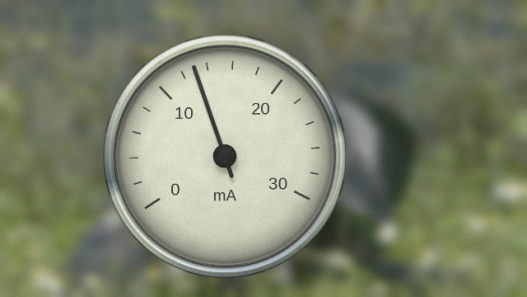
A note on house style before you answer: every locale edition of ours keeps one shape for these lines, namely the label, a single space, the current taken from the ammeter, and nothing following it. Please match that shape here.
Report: 13 mA
